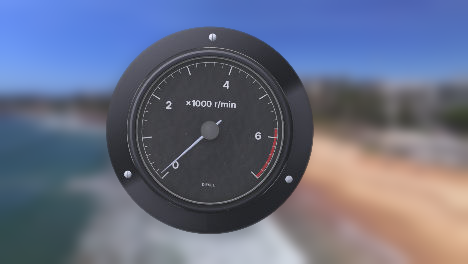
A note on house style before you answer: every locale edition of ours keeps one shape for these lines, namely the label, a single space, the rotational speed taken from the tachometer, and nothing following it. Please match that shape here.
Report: 100 rpm
